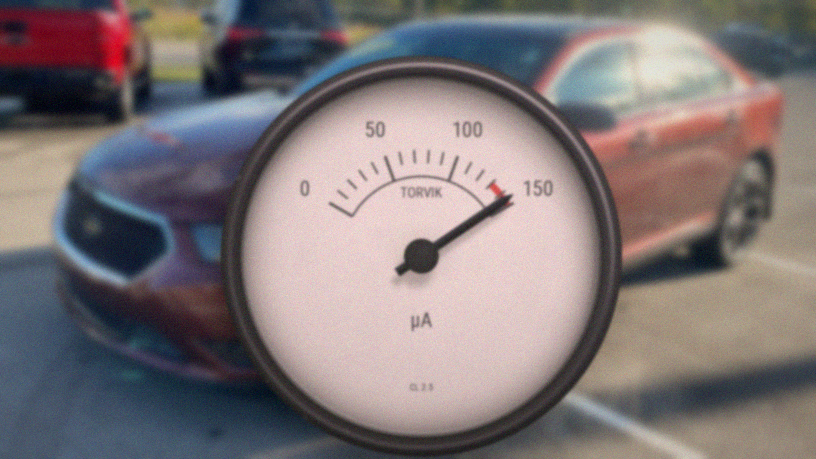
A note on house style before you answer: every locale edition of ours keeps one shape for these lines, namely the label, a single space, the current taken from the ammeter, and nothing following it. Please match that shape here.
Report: 145 µA
